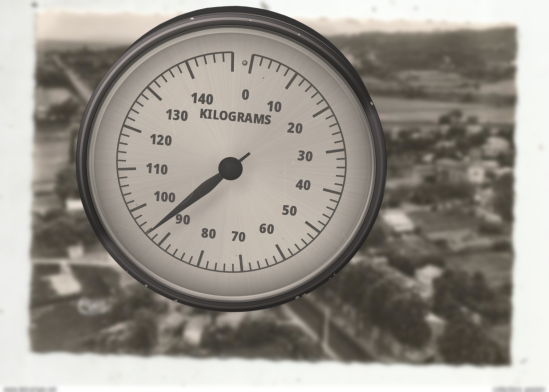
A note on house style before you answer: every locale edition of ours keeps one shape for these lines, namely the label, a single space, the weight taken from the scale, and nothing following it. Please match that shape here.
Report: 94 kg
